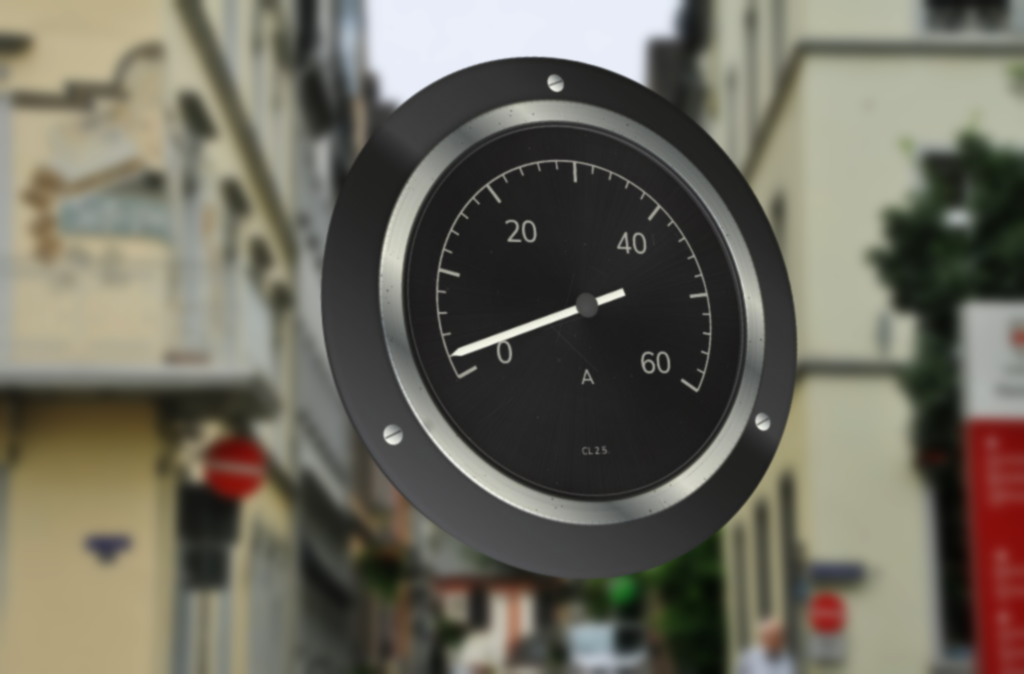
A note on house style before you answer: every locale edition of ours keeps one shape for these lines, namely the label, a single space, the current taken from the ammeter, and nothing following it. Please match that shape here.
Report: 2 A
